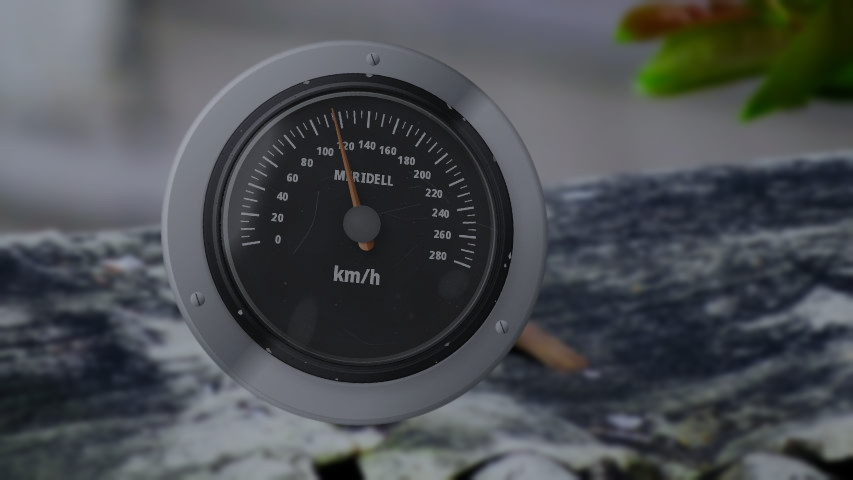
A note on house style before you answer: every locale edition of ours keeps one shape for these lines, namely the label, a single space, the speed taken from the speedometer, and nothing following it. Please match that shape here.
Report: 115 km/h
